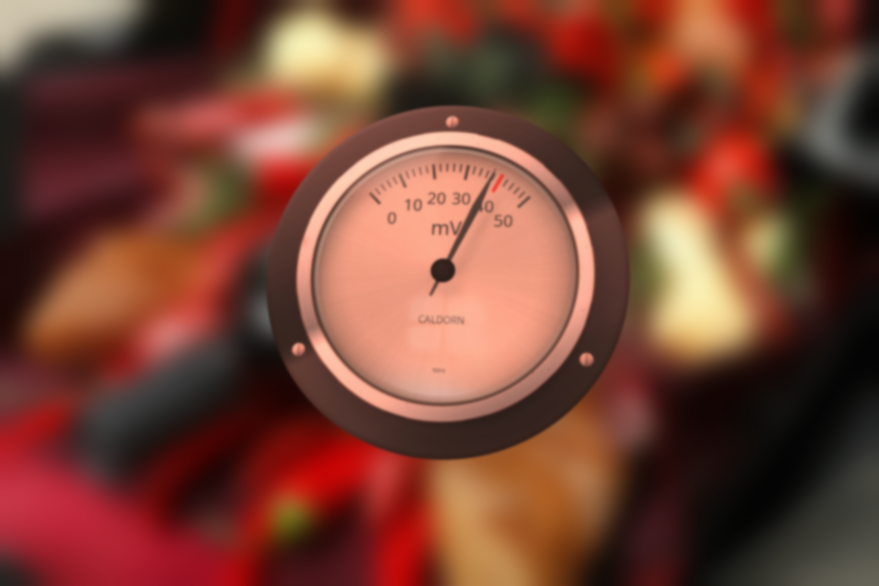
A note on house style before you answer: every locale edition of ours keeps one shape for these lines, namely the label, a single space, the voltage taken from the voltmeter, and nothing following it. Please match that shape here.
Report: 38 mV
